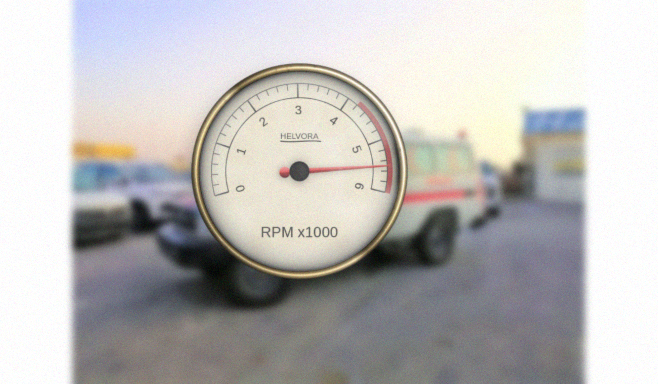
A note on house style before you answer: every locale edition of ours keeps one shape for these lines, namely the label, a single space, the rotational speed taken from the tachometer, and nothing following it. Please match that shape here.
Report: 5500 rpm
